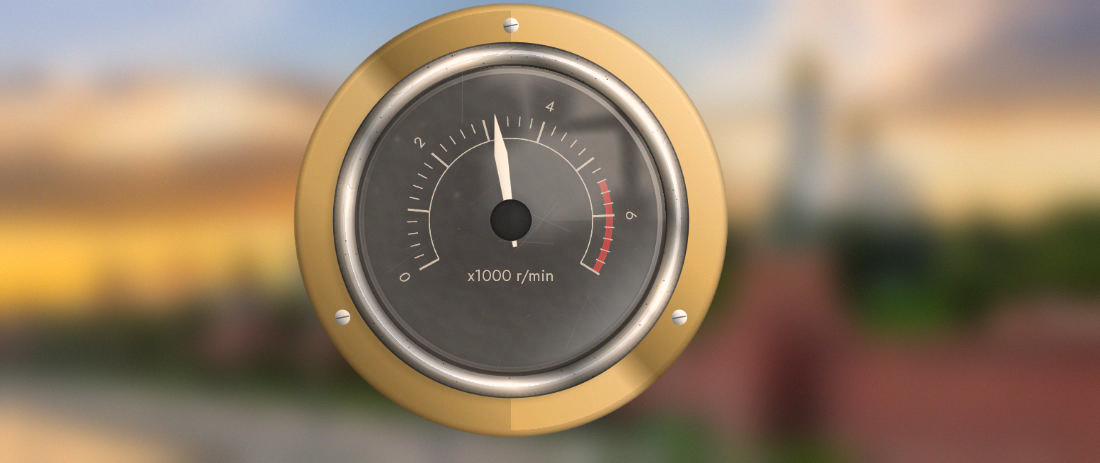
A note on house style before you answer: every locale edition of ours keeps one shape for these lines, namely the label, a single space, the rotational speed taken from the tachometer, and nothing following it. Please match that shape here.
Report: 3200 rpm
